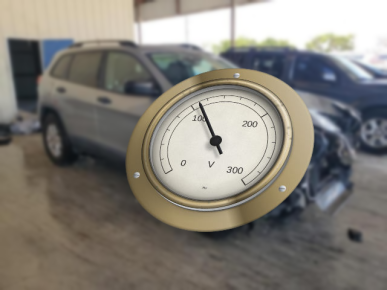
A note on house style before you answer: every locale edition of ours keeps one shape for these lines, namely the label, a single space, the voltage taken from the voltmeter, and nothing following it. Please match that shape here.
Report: 110 V
